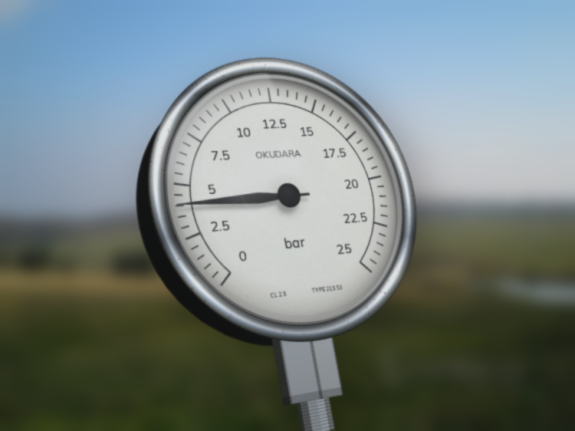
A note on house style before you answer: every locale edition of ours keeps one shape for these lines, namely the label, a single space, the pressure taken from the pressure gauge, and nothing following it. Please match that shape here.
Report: 4 bar
